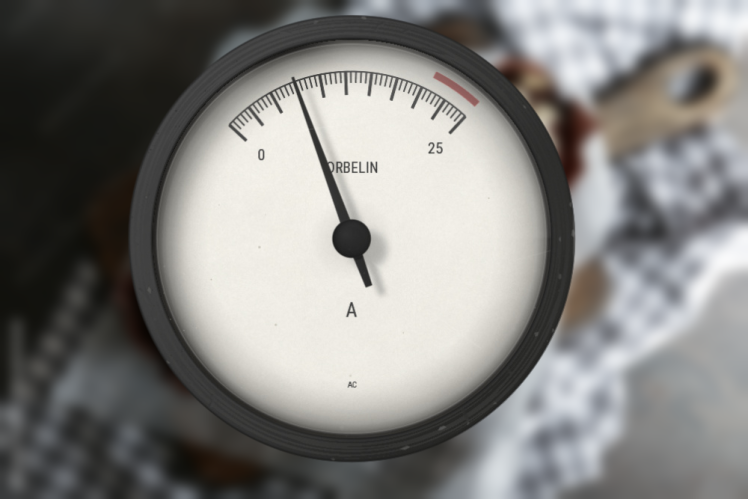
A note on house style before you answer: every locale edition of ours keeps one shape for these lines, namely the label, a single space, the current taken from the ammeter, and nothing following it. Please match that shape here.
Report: 7.5 A
